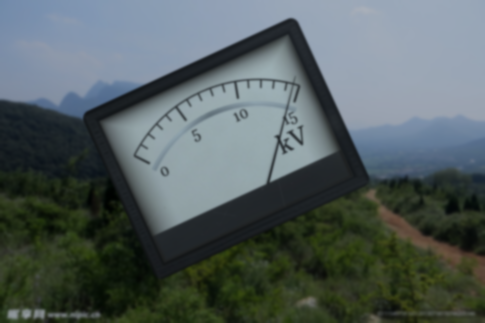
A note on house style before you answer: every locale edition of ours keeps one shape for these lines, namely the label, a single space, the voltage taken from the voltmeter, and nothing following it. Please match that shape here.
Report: 14.5 kV
